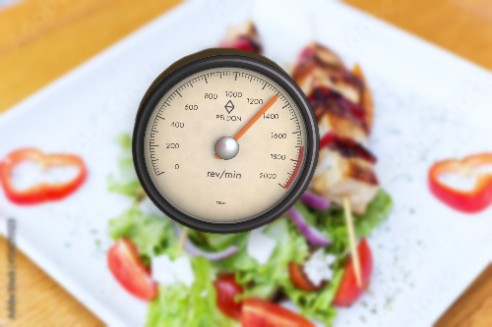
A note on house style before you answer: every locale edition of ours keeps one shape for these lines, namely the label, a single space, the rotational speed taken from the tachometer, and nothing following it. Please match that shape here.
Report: 1300 rpm
